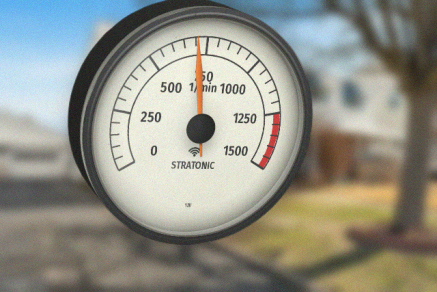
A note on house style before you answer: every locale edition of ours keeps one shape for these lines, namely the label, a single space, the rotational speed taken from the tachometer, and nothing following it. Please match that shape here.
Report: 700 rpm
